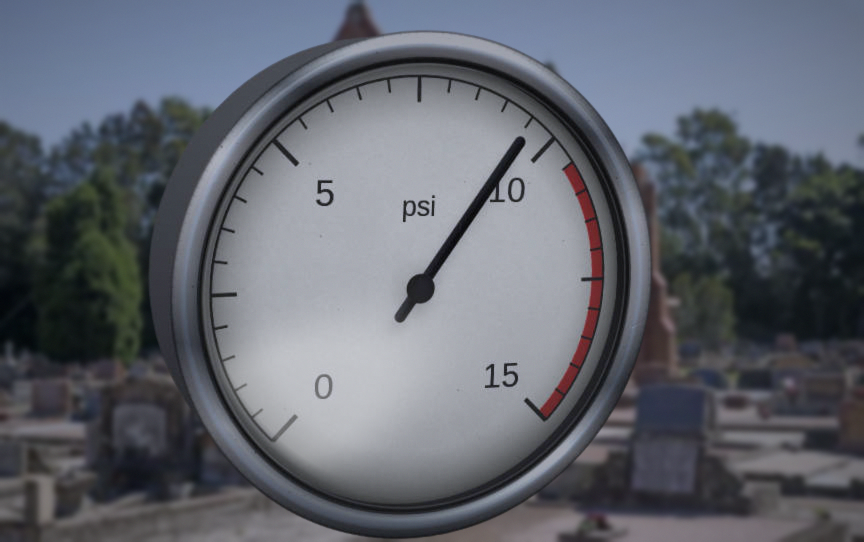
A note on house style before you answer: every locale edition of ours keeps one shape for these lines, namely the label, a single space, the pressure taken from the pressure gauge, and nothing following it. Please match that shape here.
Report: 9.5 psi
